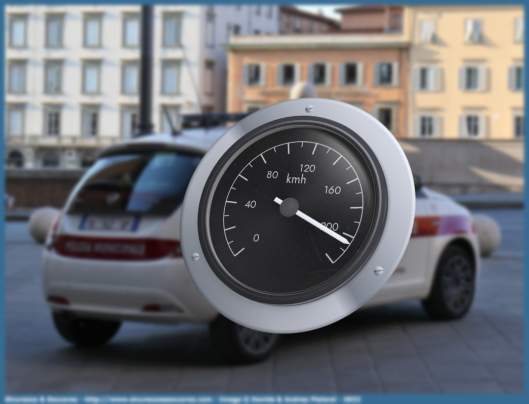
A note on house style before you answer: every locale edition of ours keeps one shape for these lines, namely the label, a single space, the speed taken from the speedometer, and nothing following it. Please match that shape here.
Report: 205 km/h
